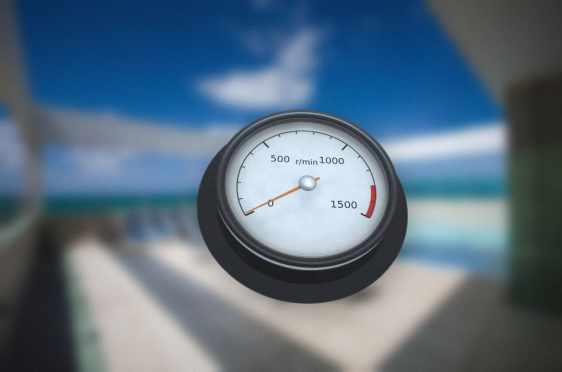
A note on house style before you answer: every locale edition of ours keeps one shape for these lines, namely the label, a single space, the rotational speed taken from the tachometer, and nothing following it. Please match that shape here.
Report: 0 rpm
